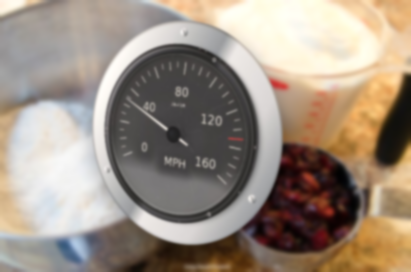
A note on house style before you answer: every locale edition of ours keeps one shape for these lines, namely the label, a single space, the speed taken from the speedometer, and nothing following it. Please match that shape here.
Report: 35 mph
